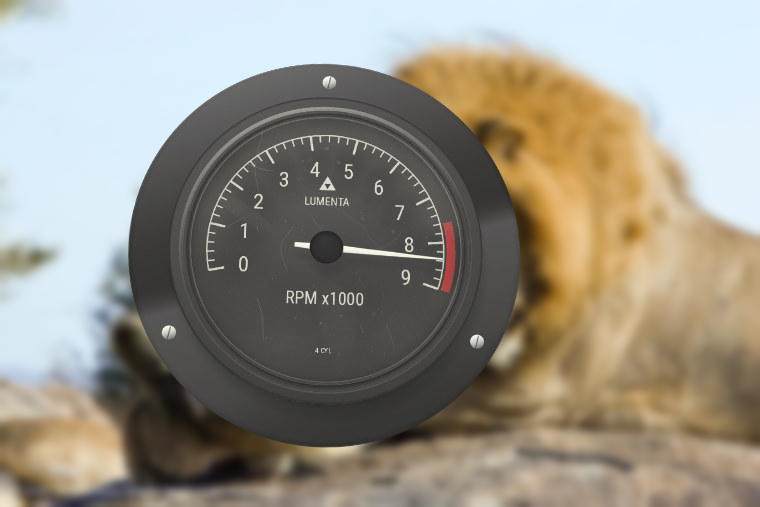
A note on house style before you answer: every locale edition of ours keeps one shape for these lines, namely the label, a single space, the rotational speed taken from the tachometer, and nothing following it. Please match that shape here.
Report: 8400 rpm
